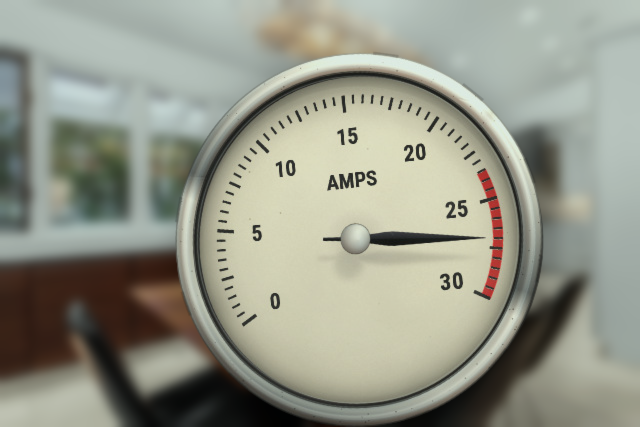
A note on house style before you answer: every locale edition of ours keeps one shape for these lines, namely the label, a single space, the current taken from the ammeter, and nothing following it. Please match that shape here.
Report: 27 A
